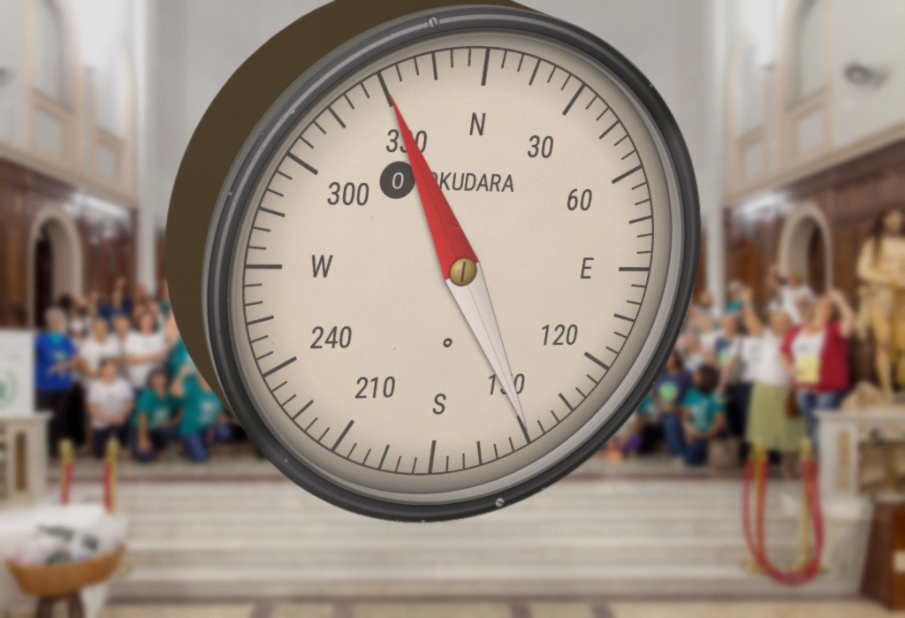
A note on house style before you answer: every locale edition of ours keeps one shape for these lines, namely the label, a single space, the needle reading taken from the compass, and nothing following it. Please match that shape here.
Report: 330 °
